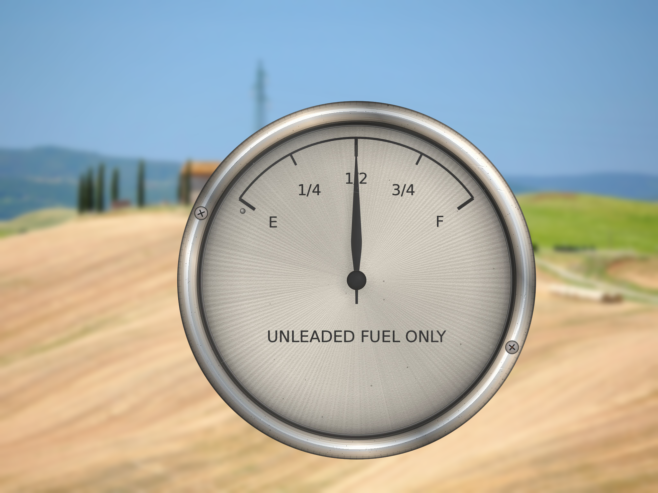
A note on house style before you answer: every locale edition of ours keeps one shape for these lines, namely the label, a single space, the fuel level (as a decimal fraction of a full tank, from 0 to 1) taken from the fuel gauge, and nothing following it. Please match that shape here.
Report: 0.5
